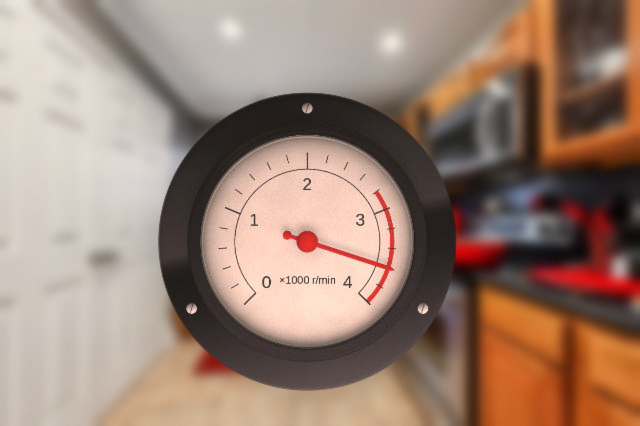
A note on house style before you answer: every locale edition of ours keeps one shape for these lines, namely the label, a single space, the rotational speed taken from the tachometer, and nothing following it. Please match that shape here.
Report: 3600 rpm
